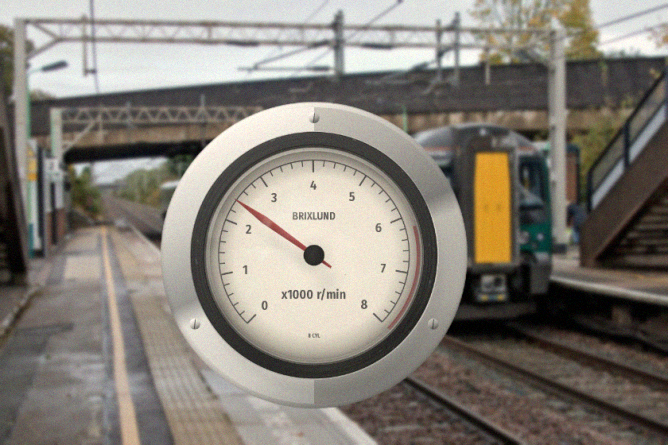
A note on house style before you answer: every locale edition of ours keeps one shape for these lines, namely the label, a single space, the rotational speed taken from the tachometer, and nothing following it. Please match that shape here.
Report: 2400 rpm
